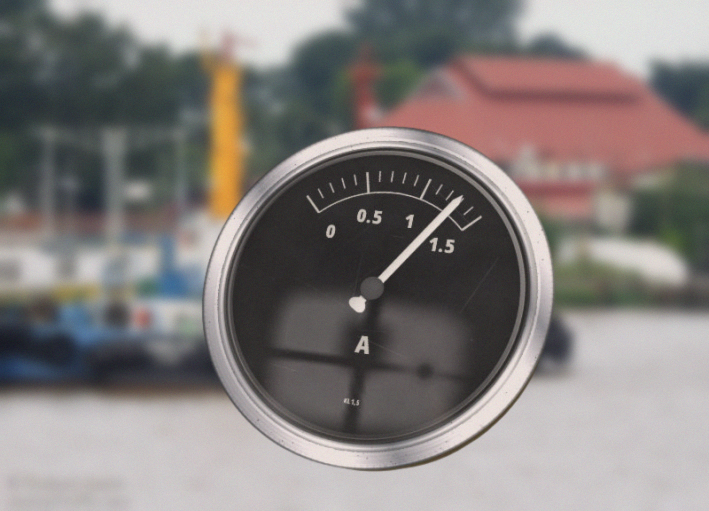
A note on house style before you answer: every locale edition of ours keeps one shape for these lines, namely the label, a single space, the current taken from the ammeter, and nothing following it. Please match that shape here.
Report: 1.3 A
